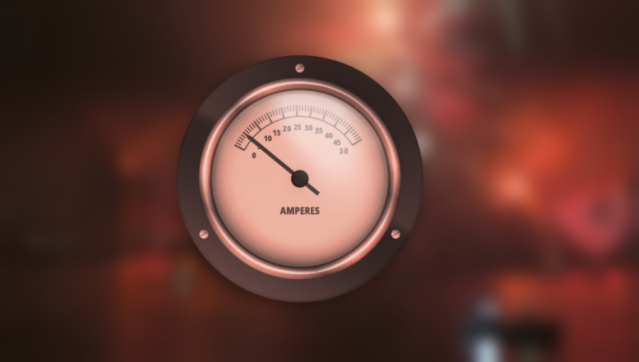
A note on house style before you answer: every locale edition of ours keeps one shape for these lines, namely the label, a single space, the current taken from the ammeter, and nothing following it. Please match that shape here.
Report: 5 A
